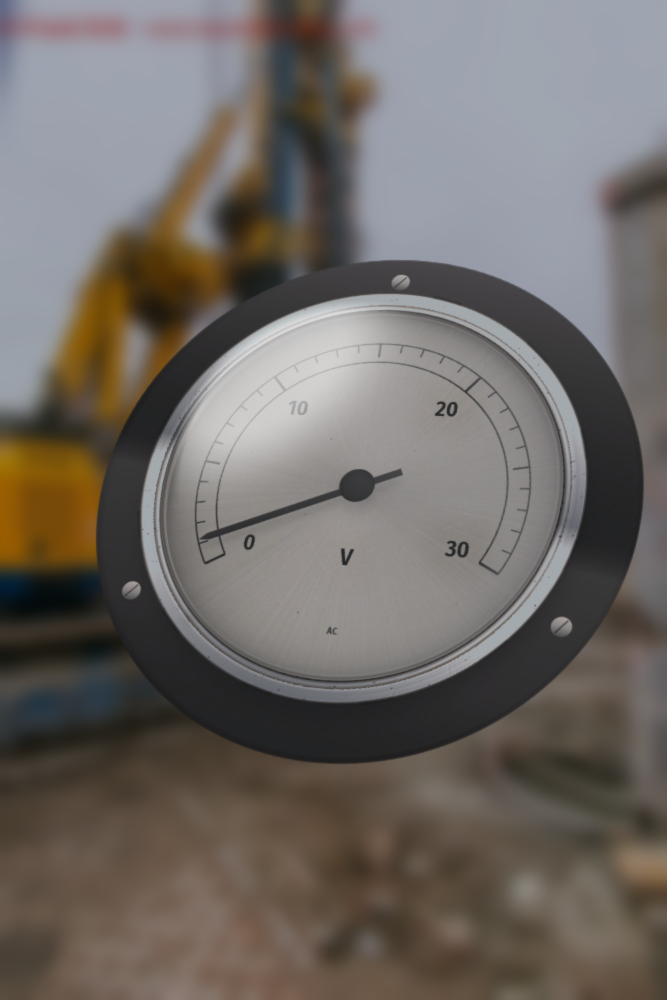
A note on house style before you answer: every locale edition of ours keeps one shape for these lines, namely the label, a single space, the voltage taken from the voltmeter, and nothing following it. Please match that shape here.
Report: 1 V
